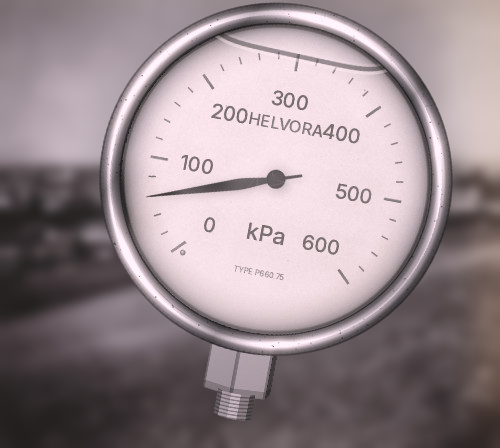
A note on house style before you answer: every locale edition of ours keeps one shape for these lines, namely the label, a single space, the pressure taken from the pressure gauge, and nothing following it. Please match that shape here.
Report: 60 kPa
